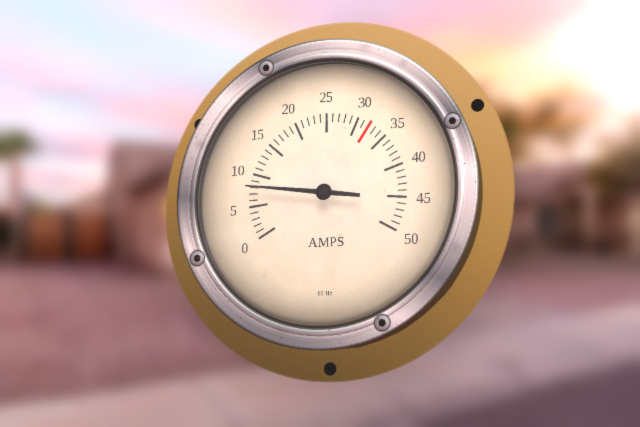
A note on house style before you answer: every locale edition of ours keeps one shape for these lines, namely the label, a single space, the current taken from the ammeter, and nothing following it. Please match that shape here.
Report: 8 A
